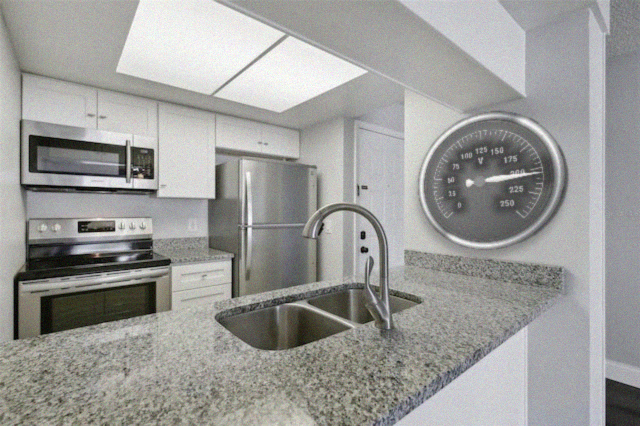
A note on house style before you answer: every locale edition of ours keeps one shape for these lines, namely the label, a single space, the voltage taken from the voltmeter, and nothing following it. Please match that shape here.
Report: 205 V
